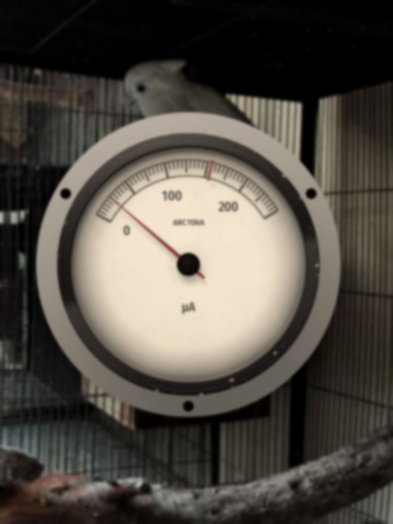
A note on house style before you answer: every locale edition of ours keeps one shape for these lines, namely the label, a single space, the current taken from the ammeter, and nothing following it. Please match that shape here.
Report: 25 µA
